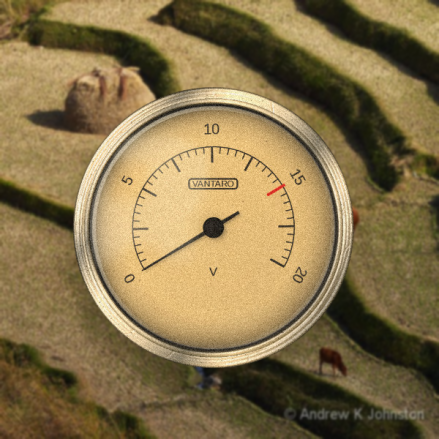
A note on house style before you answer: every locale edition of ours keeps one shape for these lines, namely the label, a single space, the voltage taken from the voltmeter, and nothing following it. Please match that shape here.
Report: 0 V
